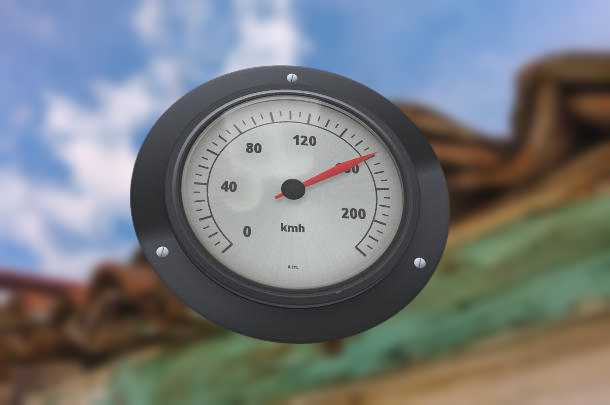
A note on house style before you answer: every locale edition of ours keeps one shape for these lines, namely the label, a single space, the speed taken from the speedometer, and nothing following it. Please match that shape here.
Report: 160 km/h
